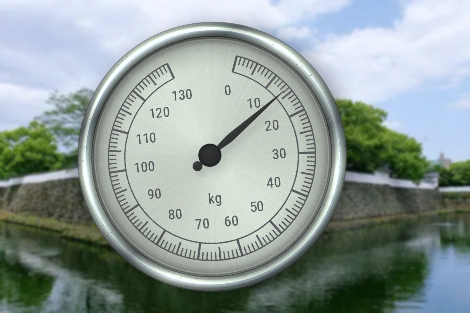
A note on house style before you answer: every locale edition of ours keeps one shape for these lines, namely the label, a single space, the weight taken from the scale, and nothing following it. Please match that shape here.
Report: 14 kg
